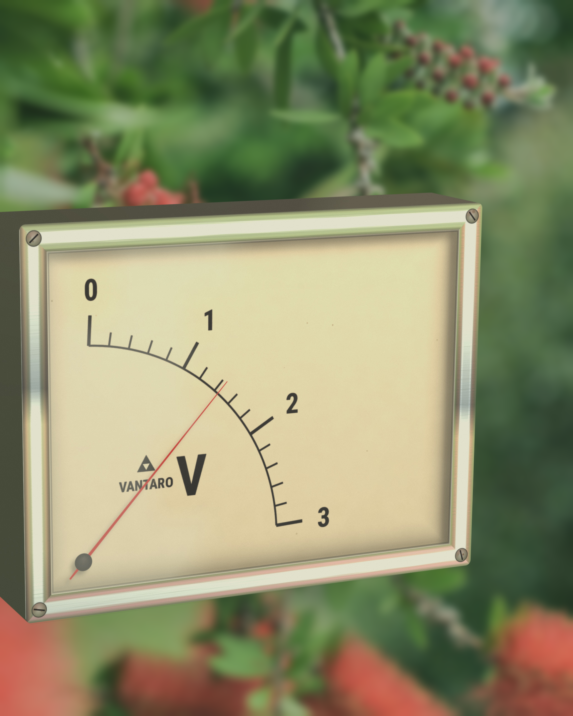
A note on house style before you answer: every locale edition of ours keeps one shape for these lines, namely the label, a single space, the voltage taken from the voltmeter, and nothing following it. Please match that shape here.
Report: 1.4 V
